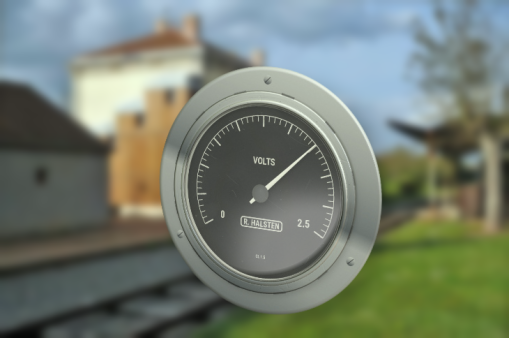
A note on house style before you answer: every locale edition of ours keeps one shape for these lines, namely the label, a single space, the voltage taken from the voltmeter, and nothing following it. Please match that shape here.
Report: 1.75 V
